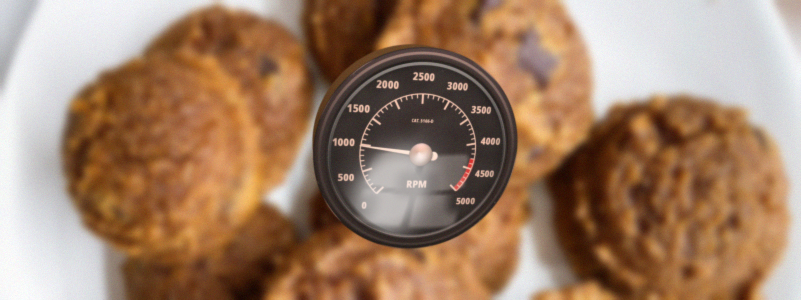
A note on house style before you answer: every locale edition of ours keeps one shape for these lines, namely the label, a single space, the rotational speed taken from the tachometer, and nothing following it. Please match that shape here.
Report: 1000 rpm
